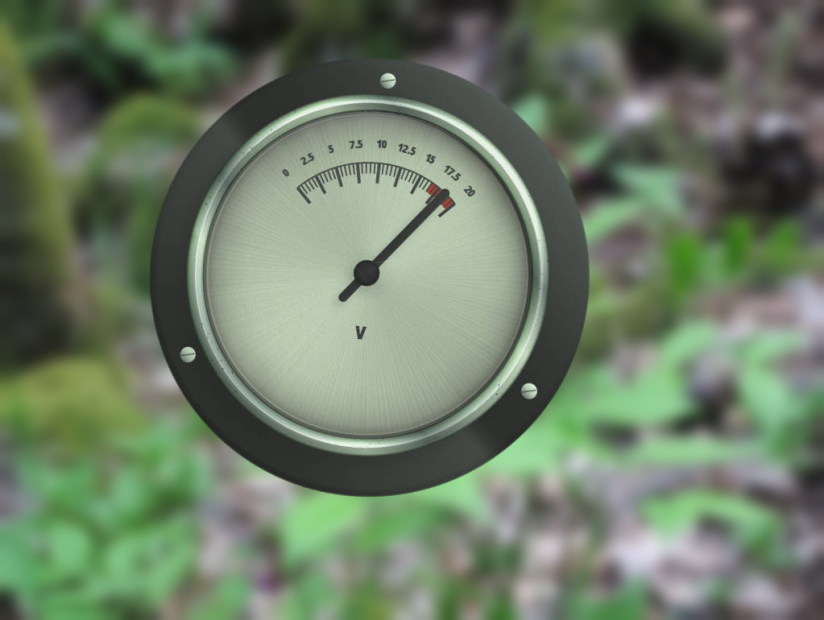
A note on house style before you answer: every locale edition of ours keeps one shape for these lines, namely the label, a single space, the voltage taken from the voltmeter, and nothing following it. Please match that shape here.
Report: 18.5 V
